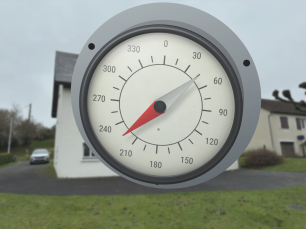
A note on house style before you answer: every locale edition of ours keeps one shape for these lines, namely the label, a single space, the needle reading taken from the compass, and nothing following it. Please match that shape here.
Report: 225 °
